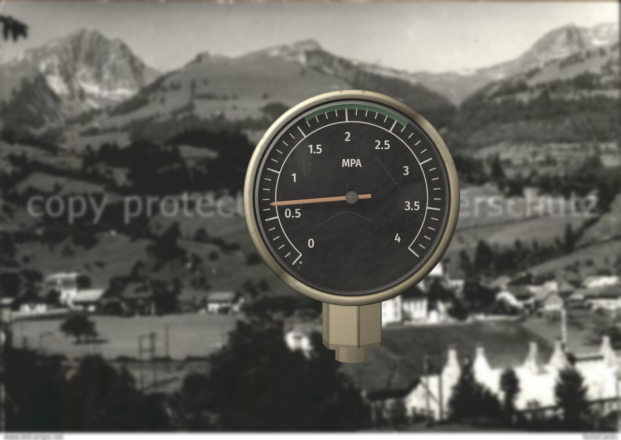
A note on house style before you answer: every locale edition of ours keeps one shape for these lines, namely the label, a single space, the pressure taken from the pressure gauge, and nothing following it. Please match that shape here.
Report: 0.65 MPa
